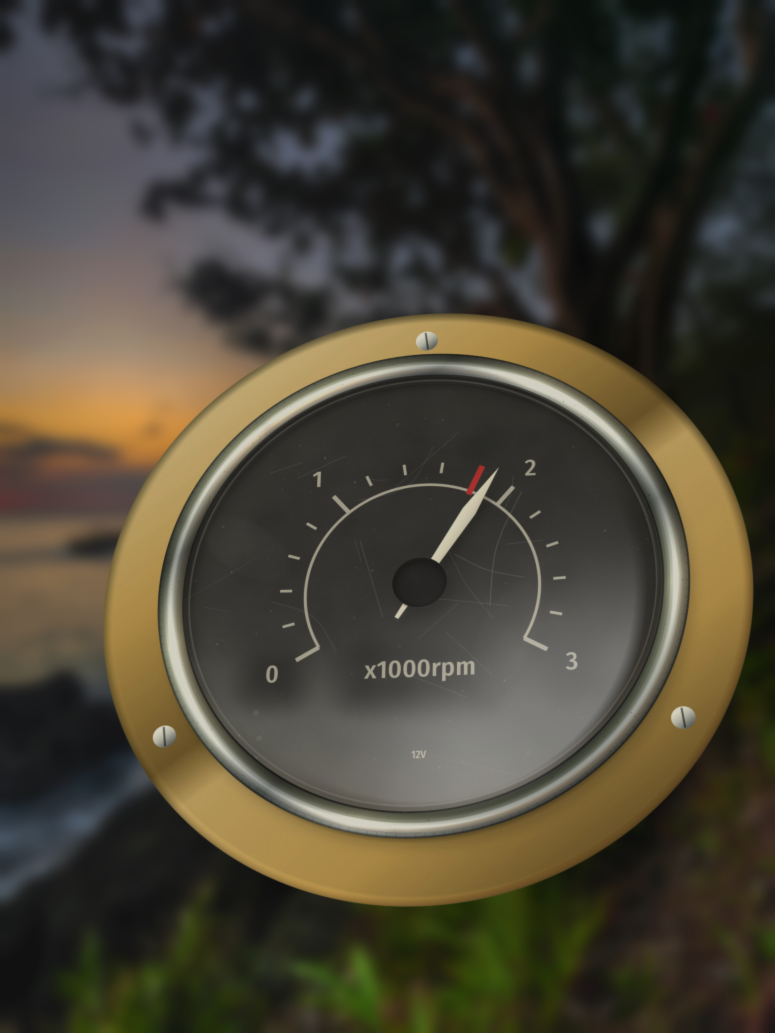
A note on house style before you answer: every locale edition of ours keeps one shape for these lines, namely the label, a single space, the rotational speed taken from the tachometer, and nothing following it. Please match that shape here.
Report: 1900 rpm
